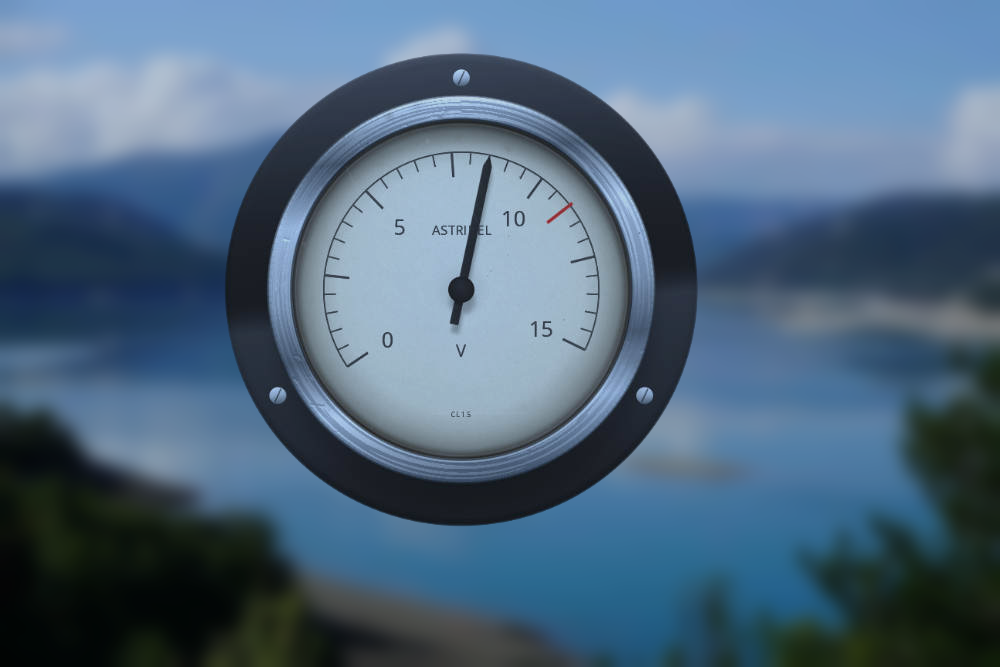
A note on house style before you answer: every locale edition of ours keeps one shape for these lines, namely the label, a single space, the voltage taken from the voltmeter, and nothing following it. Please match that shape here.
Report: 8.5 V
